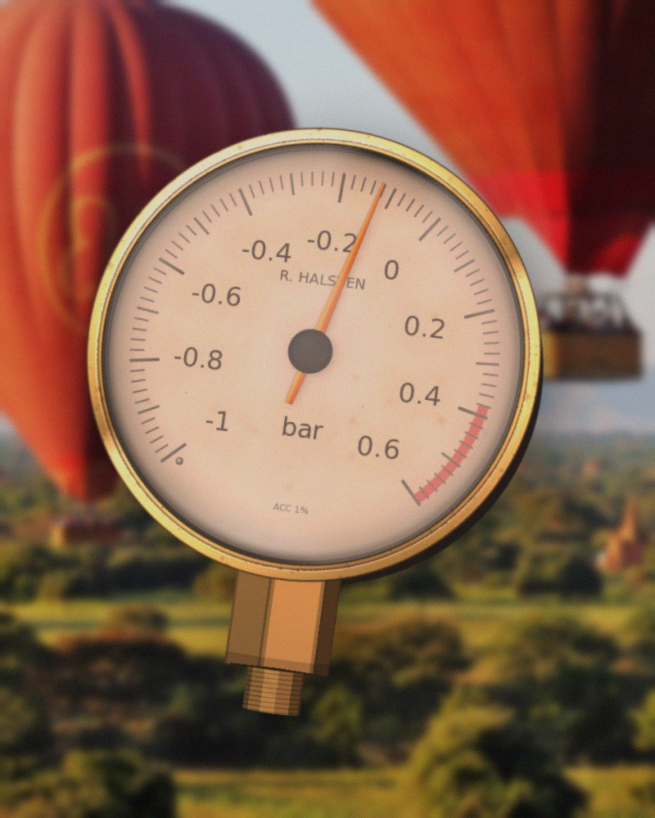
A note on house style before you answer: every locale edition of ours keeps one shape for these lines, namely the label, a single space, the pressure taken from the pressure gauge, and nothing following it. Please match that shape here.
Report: -0.12 bar
